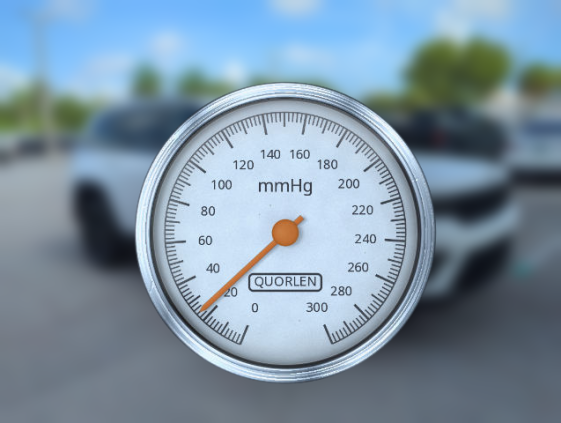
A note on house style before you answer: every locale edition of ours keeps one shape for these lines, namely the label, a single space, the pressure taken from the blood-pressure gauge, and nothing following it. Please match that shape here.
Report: 24 mmHg
